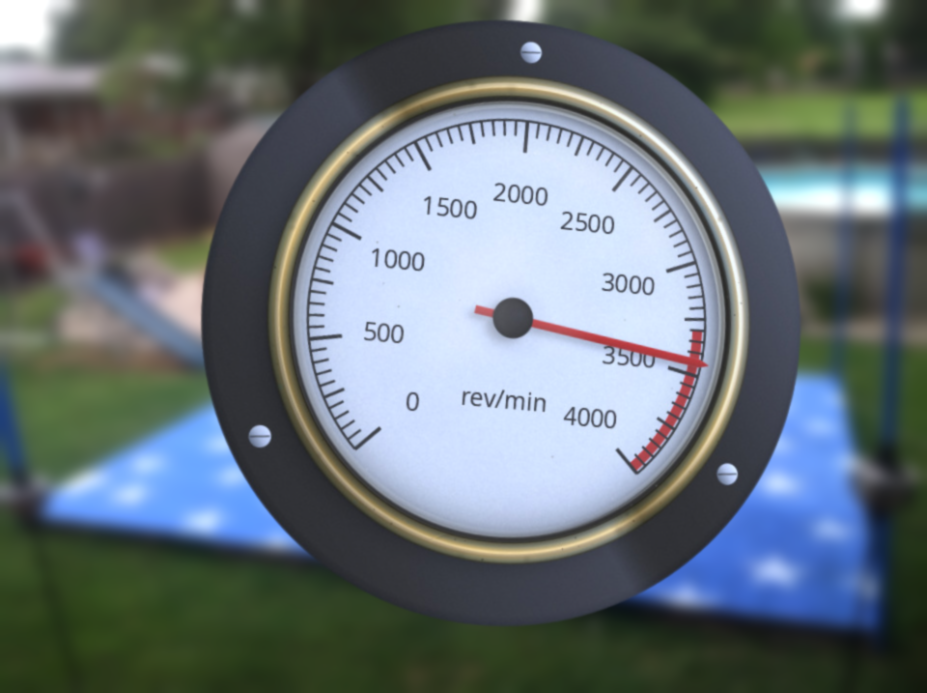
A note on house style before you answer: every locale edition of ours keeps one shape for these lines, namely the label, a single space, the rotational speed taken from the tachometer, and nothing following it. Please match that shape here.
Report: 3450 rpm
